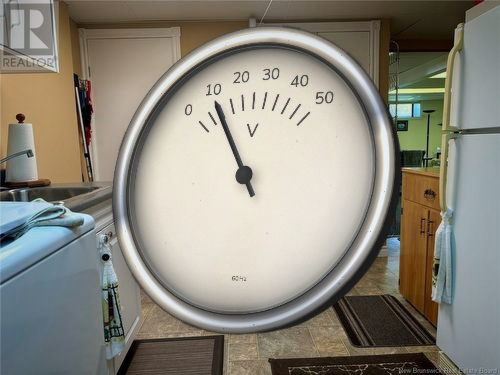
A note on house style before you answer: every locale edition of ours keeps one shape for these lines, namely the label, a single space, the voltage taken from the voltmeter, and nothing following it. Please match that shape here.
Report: 10 V
